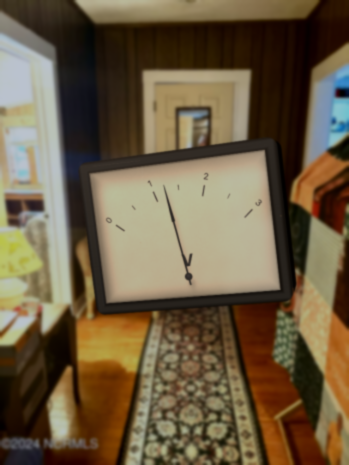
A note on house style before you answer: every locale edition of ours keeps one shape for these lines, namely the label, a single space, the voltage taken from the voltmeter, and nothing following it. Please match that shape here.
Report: 1.25 V
